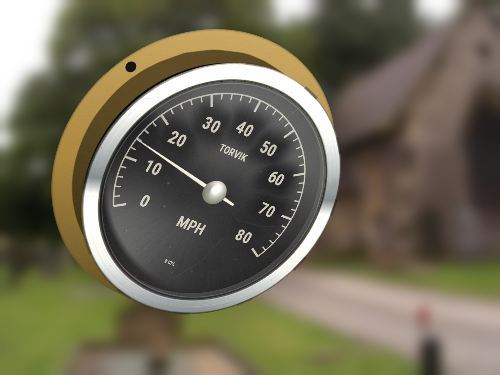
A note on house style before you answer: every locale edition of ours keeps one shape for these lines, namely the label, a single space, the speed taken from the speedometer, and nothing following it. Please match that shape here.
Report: 14 mph
